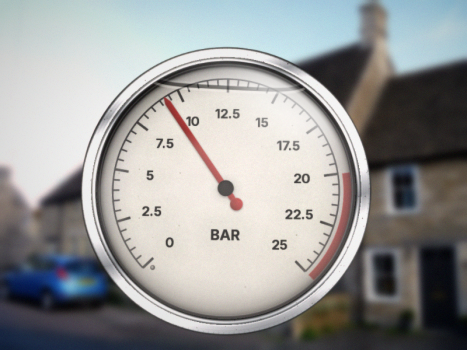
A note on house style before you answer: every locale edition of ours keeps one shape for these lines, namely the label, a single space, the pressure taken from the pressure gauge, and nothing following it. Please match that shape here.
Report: 9.25 bar
